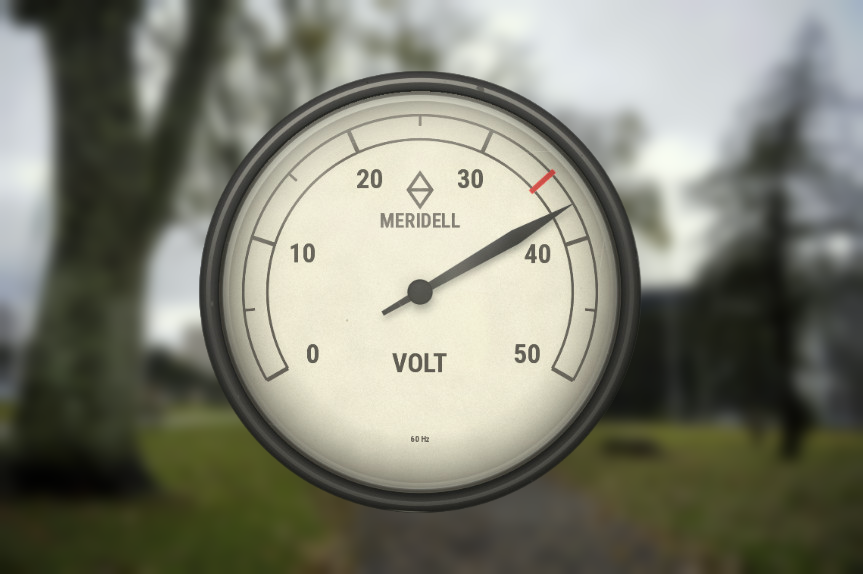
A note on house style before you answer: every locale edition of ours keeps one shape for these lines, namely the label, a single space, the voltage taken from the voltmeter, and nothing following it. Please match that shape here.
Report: 37.5 V
